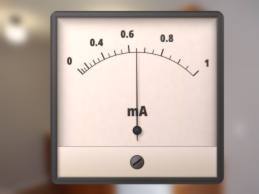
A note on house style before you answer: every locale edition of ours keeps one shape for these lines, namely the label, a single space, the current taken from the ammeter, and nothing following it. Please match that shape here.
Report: 0.65 mA
